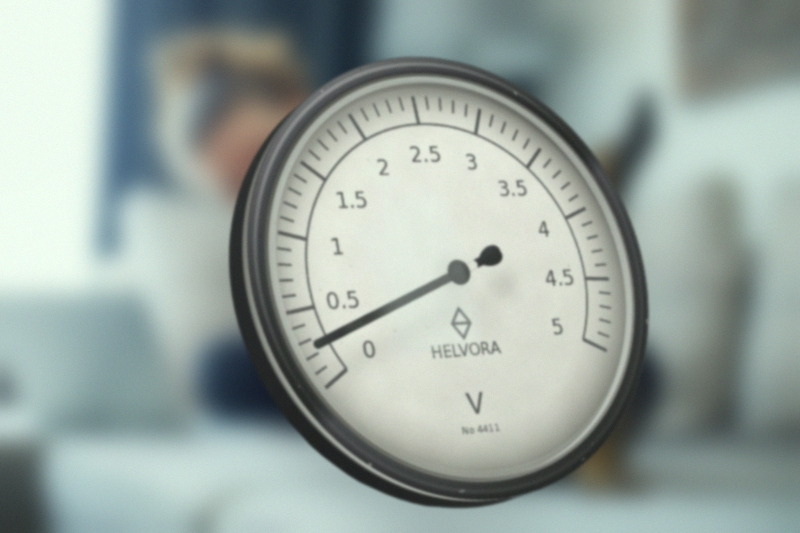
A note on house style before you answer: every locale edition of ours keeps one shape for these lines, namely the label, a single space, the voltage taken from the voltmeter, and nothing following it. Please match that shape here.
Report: 0.25 V
